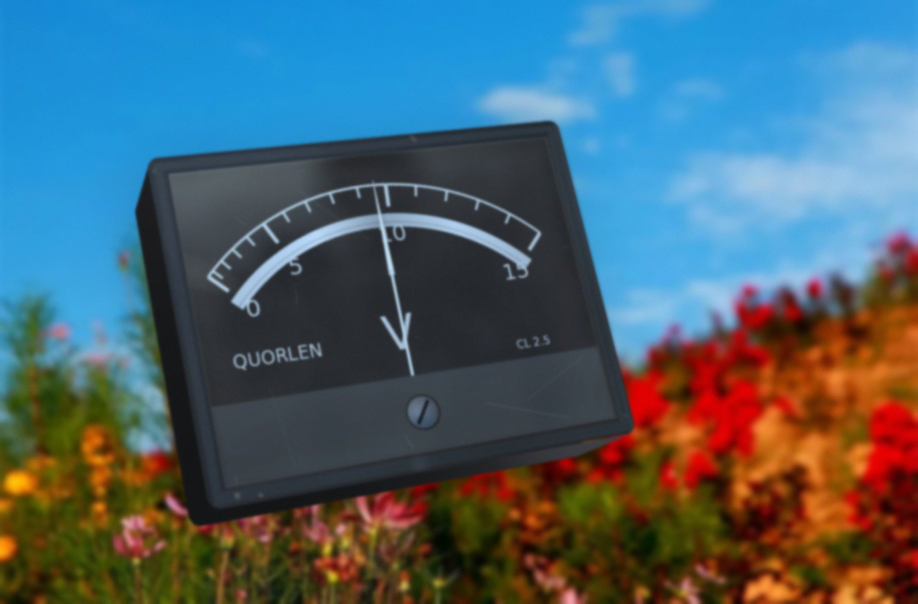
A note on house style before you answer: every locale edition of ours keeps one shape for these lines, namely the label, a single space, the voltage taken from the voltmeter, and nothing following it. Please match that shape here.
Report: 9.5 V
